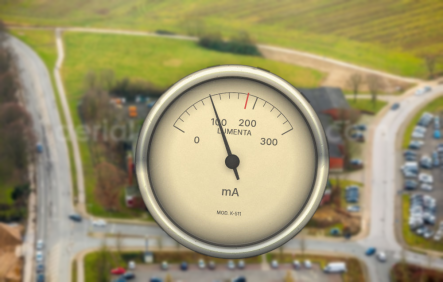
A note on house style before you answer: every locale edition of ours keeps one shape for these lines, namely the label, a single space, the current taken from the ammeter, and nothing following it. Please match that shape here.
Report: 100 mA
